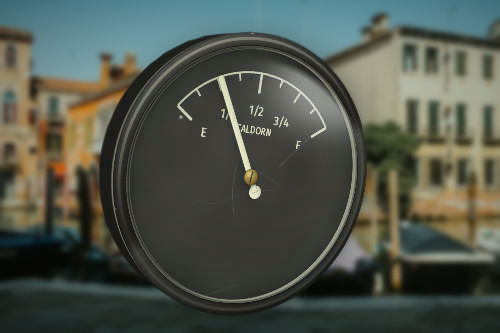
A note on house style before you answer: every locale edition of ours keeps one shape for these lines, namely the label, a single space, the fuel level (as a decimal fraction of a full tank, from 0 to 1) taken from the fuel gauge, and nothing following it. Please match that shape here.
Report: 0.25
